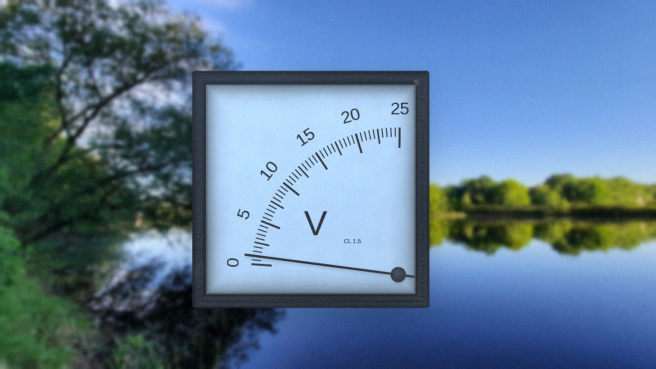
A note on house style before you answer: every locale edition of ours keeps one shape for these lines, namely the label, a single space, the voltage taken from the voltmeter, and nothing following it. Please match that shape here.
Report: 1 V
